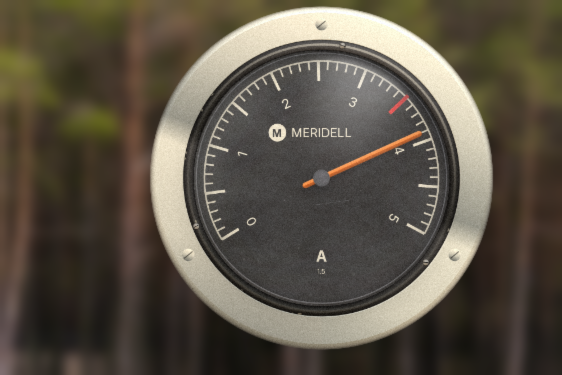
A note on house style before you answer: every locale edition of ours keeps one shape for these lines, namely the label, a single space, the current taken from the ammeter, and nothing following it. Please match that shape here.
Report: 3.9 A
